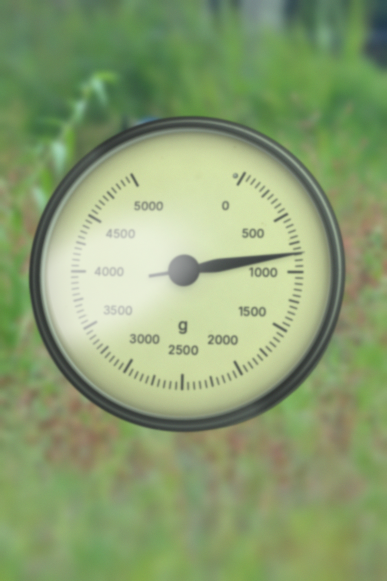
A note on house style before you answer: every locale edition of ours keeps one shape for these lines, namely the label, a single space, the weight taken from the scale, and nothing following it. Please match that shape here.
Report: 850 g
